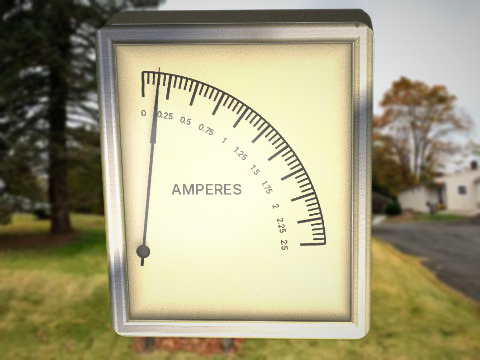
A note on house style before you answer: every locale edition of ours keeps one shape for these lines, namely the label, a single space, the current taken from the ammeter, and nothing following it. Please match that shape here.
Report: 0.15 A
